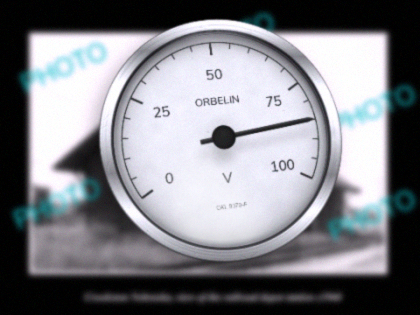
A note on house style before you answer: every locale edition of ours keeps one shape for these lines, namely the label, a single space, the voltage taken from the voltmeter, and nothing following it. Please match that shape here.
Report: 85 V
